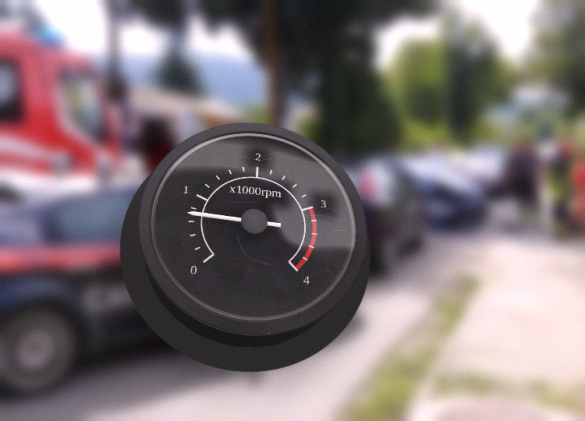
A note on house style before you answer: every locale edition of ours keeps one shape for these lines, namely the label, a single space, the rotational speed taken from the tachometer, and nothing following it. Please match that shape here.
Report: 700 rpm
